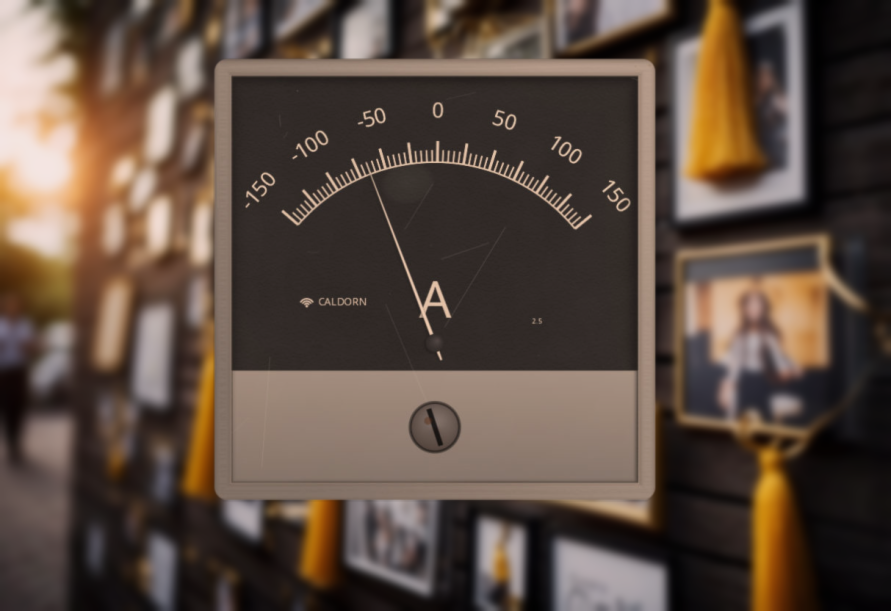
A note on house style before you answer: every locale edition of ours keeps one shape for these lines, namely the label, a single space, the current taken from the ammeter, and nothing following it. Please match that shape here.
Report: -65 A
